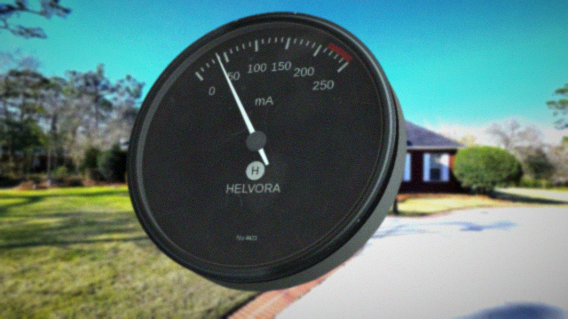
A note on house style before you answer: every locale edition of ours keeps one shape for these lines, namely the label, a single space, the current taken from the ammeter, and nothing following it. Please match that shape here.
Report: 40 mA
